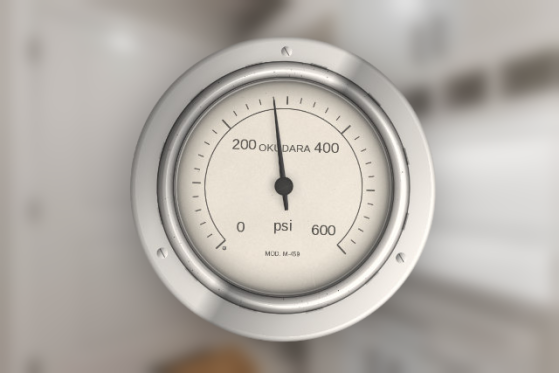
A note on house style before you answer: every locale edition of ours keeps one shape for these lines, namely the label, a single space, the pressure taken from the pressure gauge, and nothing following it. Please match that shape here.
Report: 280 psi
